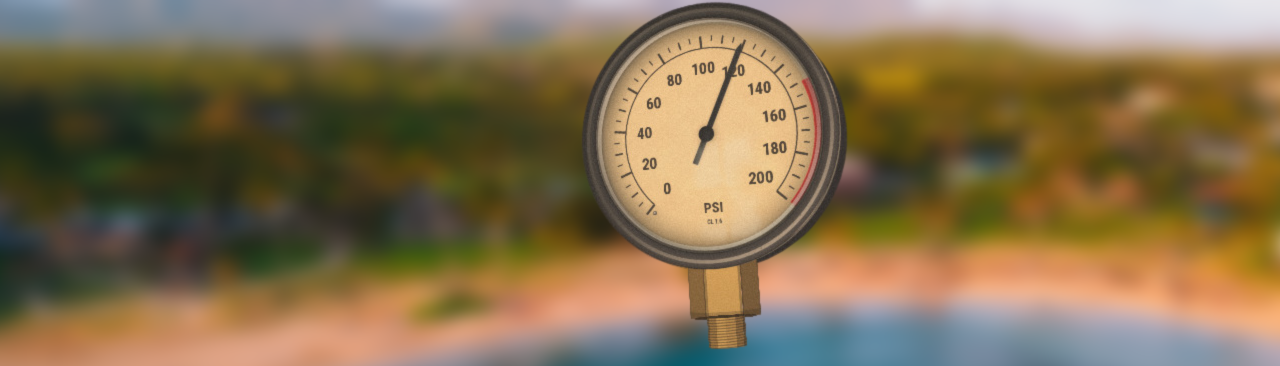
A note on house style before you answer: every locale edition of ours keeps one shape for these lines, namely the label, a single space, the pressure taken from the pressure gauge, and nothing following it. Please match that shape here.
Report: 120 psi
